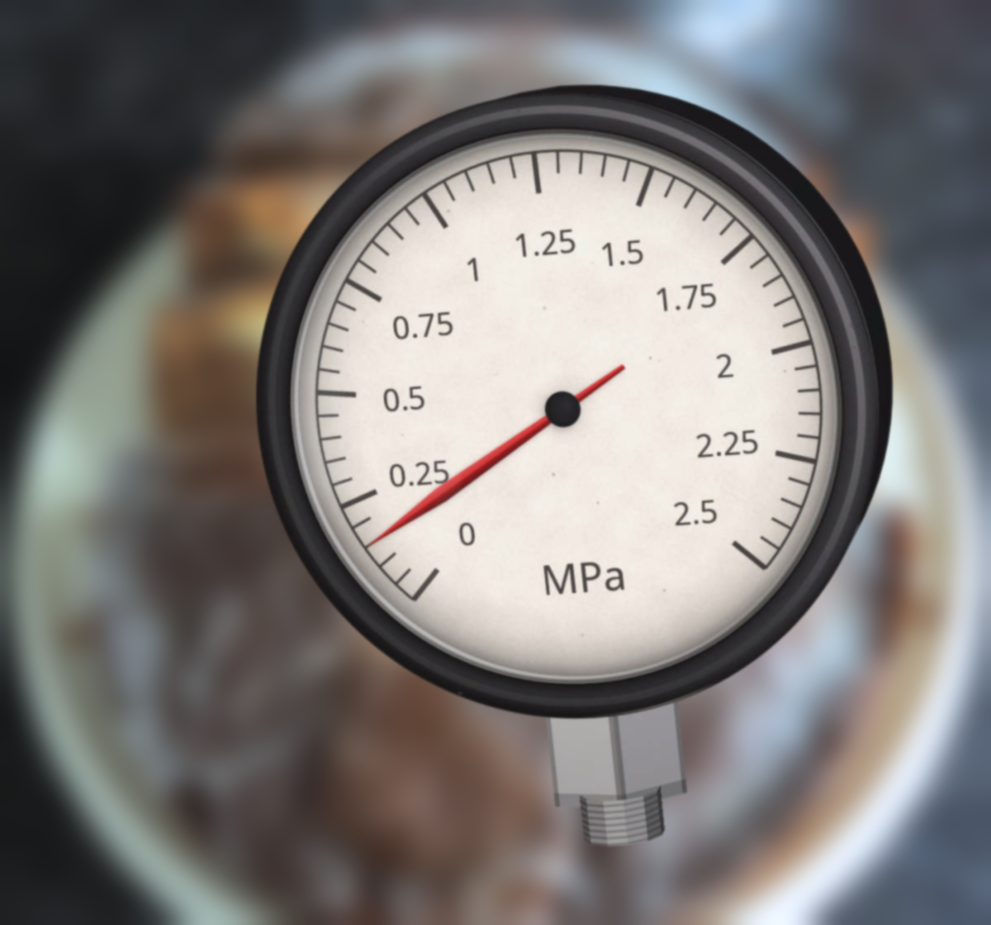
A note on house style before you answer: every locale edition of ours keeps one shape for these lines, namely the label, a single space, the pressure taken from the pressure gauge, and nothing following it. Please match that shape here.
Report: 0.15 MPa
